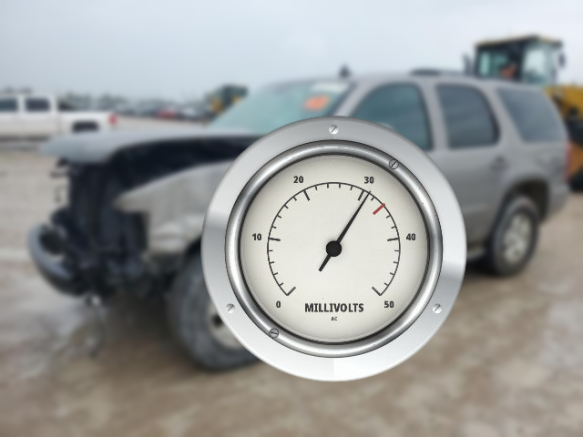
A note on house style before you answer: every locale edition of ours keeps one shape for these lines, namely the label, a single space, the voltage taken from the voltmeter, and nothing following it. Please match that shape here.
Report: 31 mV
